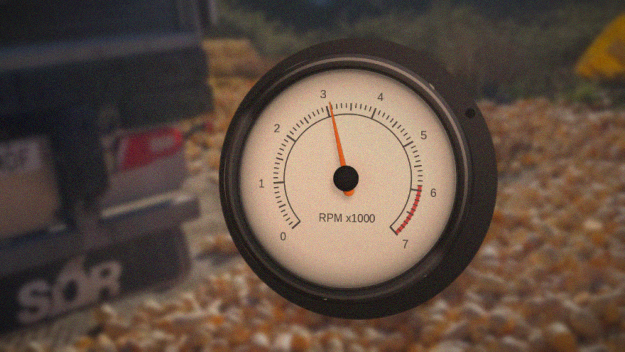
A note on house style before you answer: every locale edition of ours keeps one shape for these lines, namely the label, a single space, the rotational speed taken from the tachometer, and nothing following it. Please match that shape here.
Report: 3100 rpm
